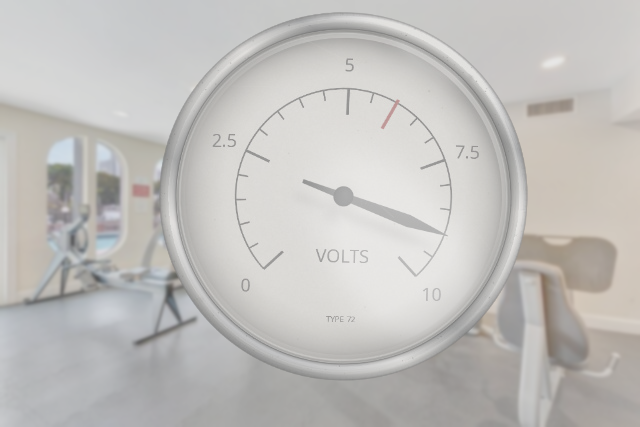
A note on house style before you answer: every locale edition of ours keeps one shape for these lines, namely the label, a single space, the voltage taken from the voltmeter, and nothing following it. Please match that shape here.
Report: 9 V
